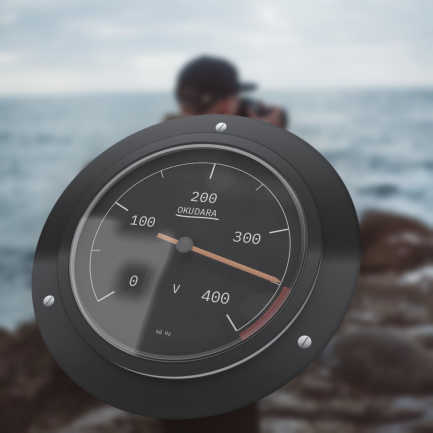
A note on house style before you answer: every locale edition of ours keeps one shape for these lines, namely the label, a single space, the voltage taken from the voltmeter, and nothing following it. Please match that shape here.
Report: 350 V
